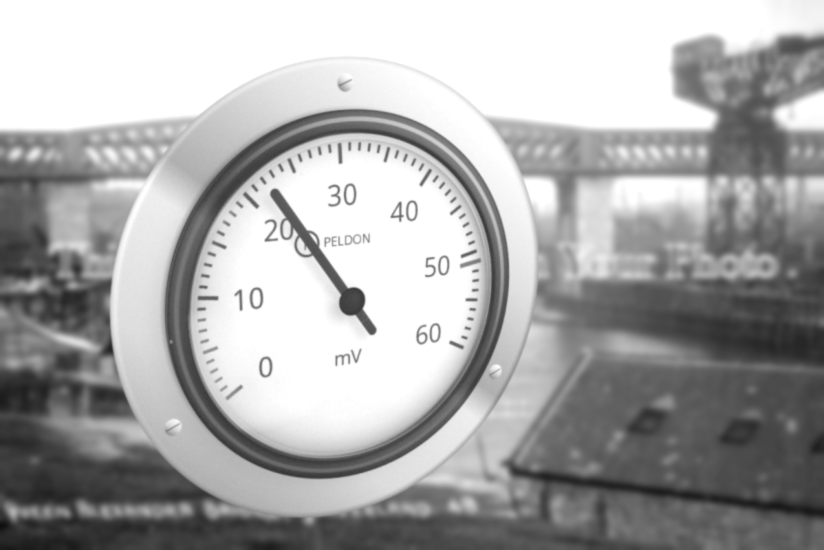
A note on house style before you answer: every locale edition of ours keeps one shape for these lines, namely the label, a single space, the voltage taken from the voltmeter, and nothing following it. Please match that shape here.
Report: 22 mV
